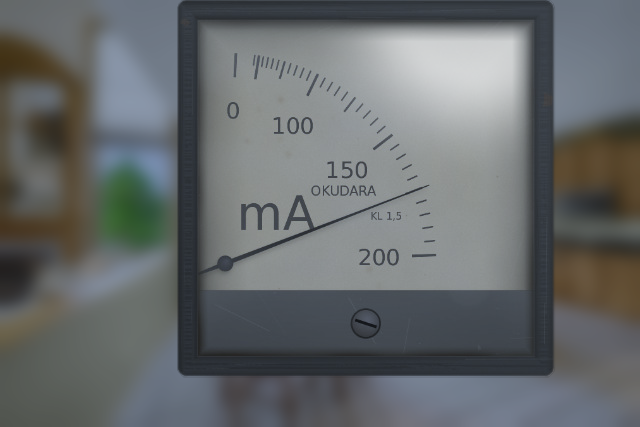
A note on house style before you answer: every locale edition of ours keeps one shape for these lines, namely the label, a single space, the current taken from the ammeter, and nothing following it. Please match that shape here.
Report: 175 mA
